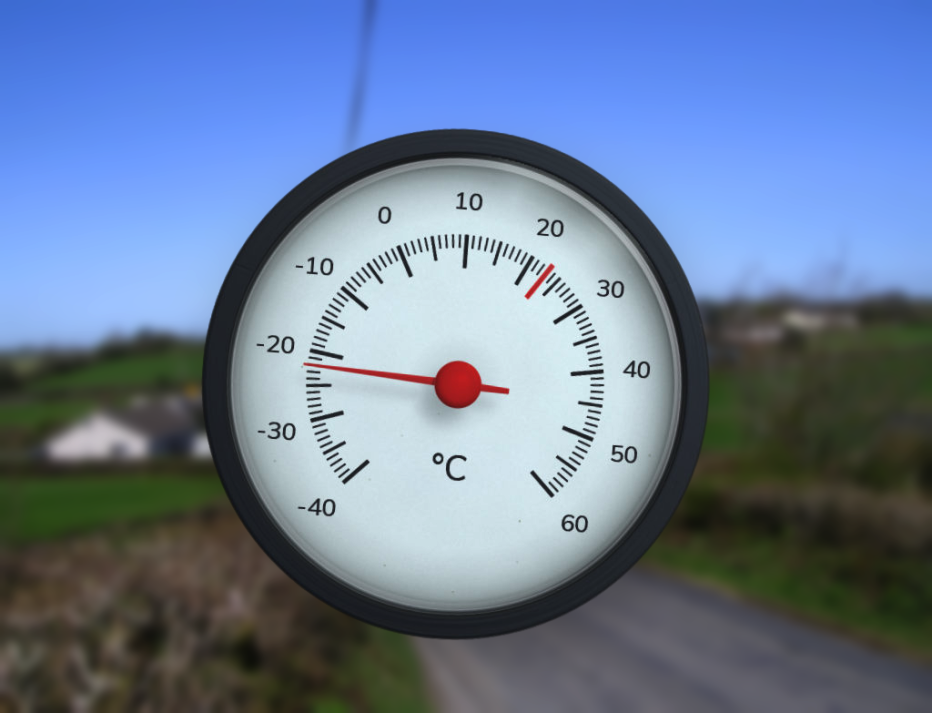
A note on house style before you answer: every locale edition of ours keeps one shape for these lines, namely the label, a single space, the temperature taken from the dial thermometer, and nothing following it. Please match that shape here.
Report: -22 °C
